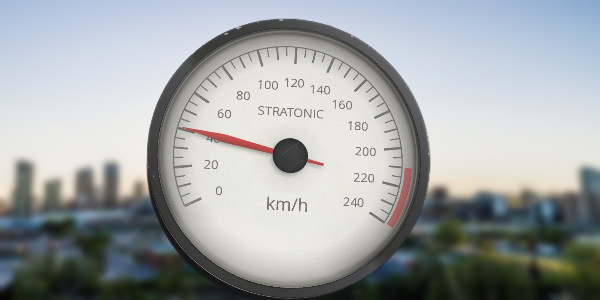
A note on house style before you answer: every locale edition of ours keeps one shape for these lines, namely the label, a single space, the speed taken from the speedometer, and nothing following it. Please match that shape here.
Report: 40 km/h
